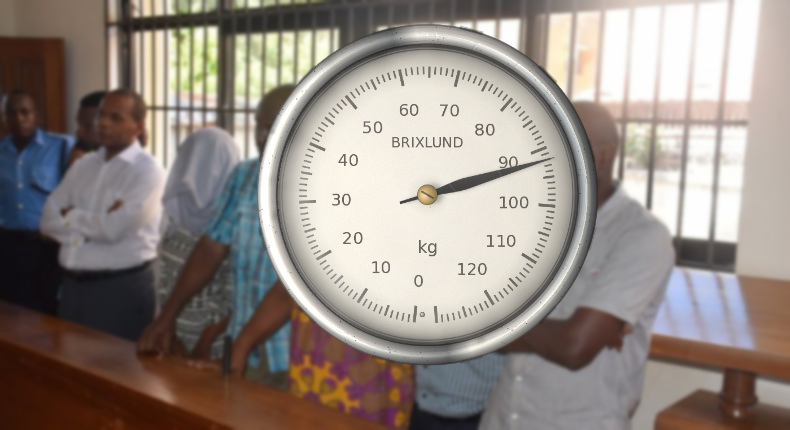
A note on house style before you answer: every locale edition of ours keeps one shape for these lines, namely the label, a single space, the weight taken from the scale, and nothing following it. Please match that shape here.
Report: 92 kg
